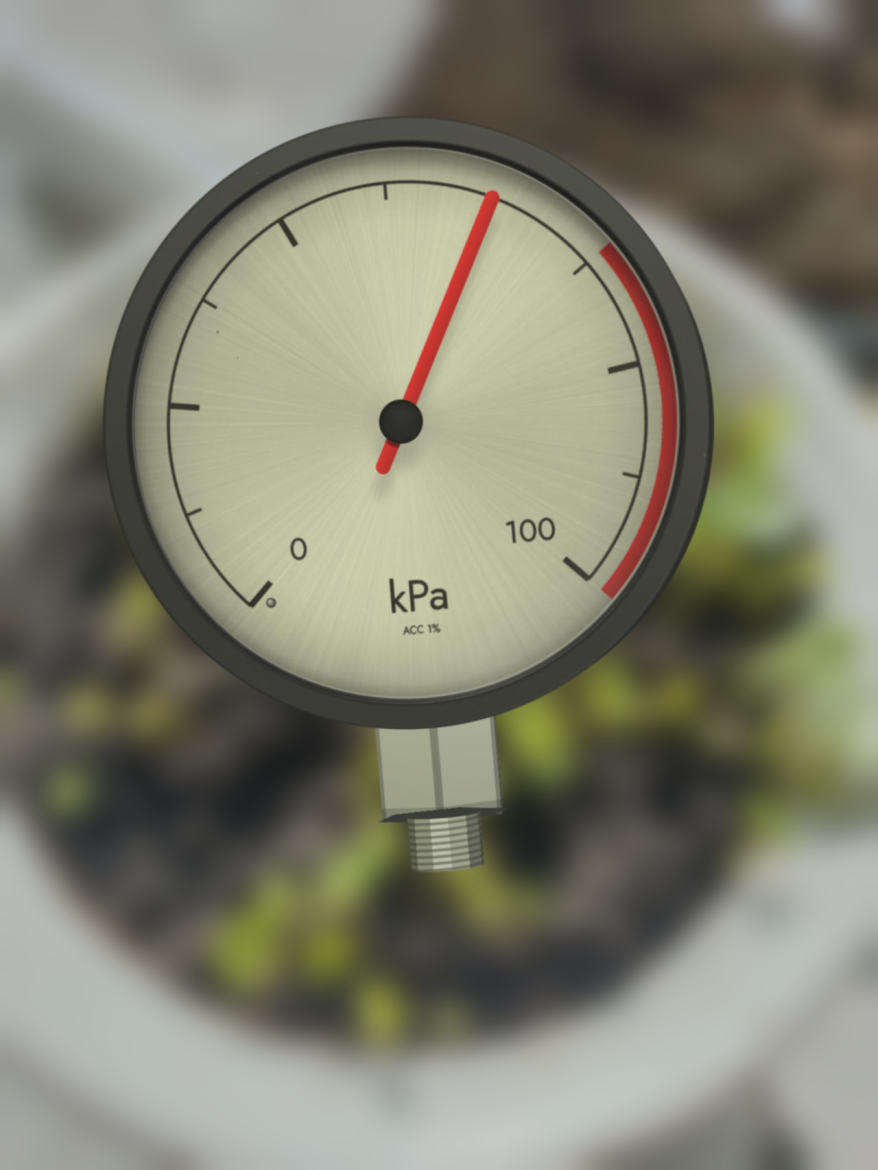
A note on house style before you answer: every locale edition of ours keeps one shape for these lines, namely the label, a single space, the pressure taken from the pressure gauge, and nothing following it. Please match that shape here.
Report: 60 kPa
